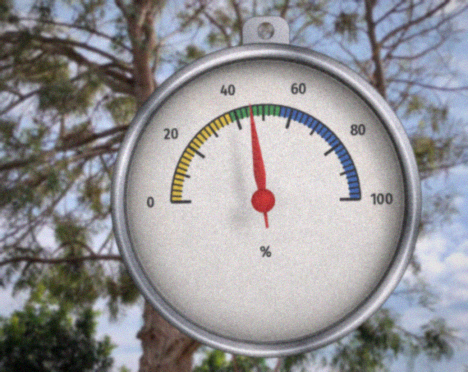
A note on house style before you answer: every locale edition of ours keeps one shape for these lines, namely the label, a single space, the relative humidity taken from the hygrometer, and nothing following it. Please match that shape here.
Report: 46 %
